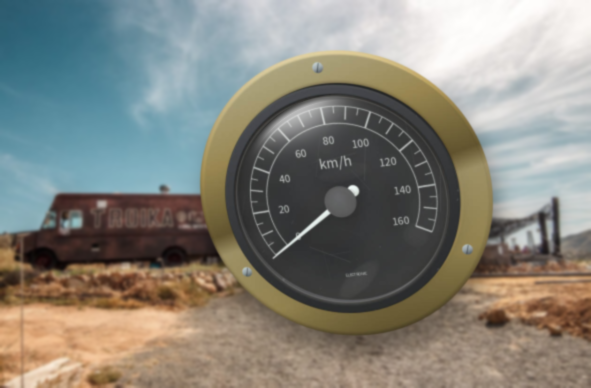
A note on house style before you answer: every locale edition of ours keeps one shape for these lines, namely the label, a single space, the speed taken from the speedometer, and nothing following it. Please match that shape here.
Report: 0 km/h
